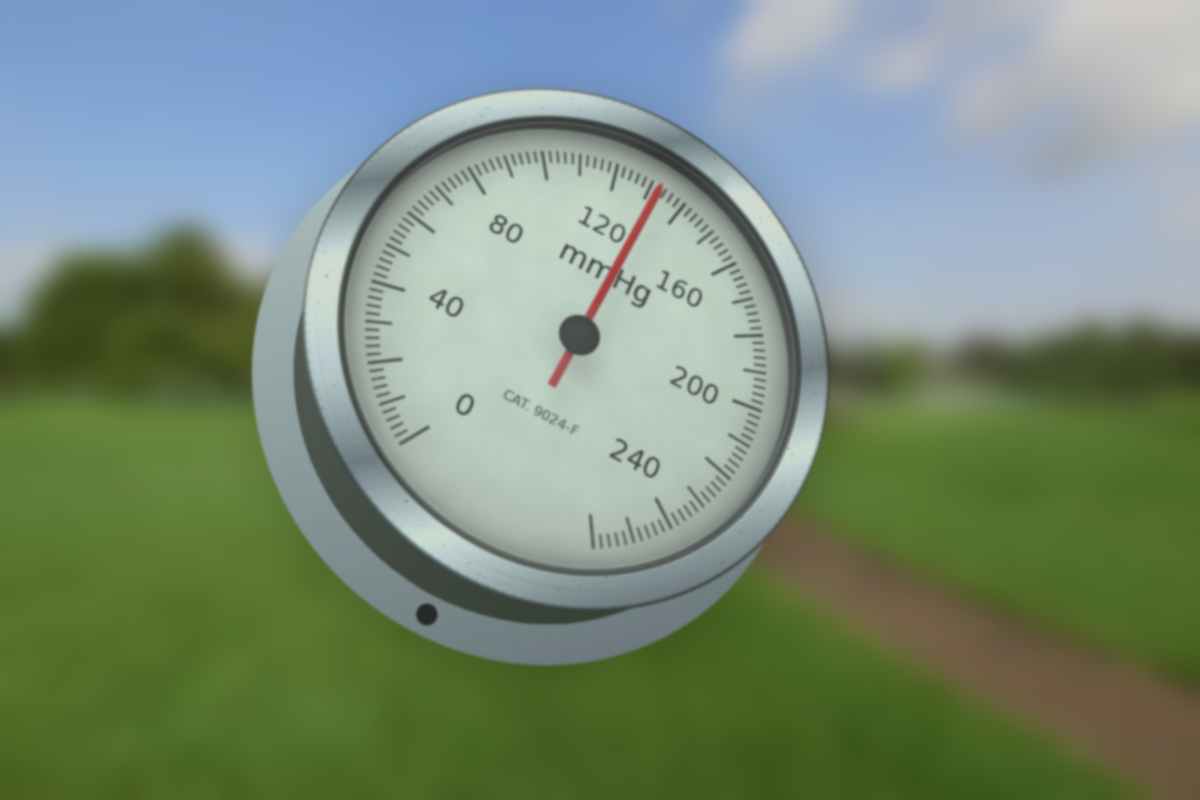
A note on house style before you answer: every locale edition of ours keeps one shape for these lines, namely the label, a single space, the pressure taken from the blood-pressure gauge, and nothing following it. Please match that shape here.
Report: 132 mmHg
